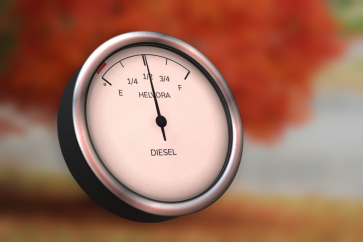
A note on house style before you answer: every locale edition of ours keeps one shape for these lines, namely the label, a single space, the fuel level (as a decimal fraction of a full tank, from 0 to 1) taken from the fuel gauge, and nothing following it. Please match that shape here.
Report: 0.5
